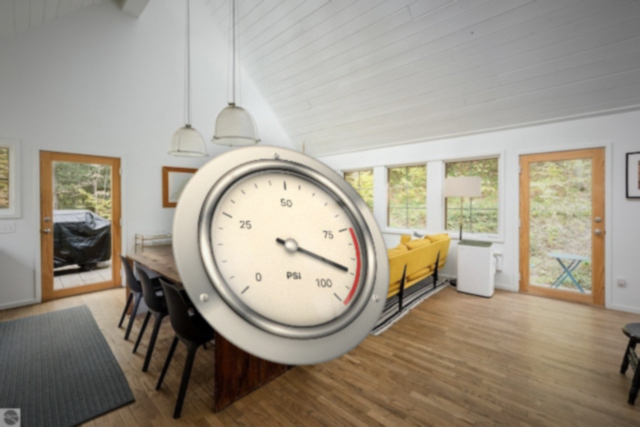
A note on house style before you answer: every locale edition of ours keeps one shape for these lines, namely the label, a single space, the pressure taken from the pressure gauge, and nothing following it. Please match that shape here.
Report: 90 psi
